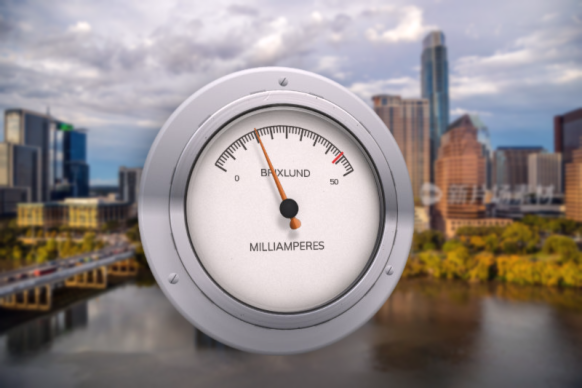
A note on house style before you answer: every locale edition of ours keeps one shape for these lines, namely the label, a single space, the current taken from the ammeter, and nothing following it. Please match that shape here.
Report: 15 mA
